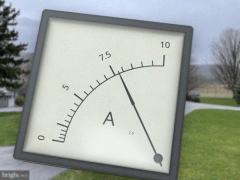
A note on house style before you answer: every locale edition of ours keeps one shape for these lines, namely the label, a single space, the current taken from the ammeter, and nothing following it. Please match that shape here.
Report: 7.75 A
